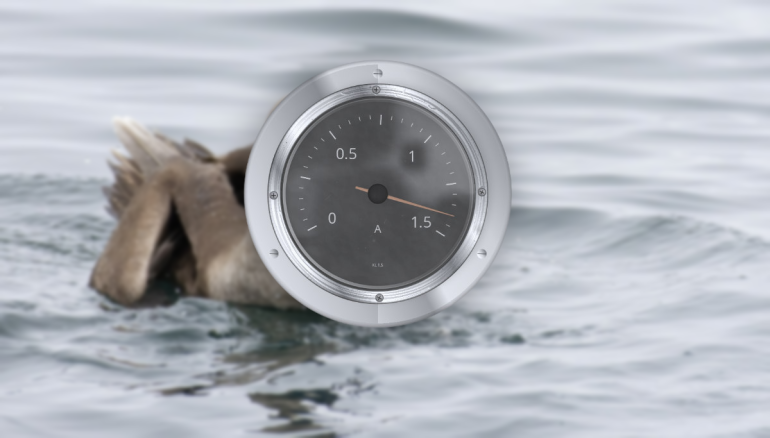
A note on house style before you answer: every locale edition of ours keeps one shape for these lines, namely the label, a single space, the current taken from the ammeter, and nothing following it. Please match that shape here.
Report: 1.4 A
